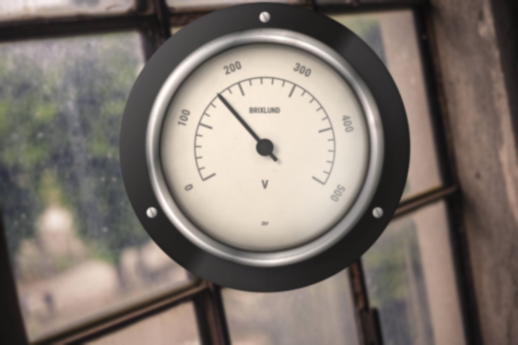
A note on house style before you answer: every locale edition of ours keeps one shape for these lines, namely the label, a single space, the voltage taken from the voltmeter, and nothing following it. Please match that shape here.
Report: 160 V
